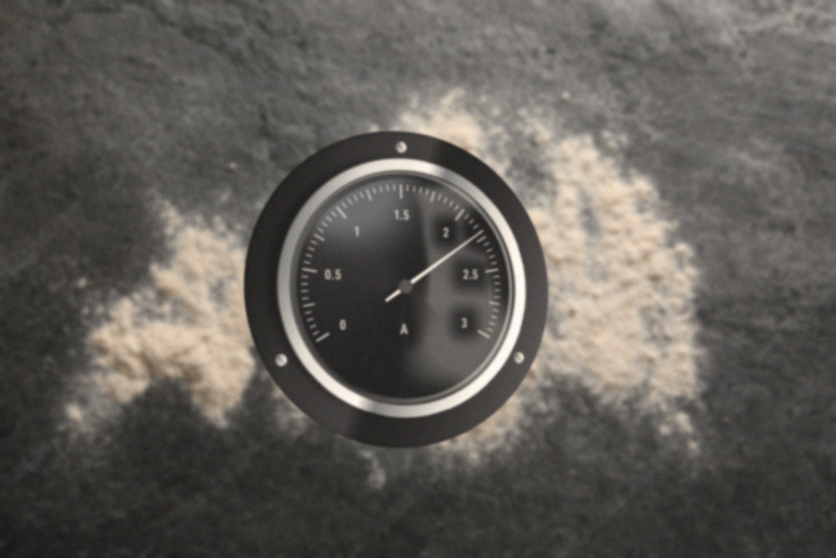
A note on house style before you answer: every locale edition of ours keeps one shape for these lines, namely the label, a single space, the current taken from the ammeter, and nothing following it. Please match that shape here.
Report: 2.2 A
